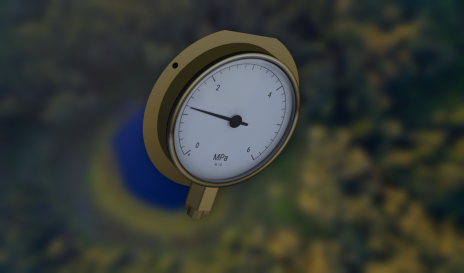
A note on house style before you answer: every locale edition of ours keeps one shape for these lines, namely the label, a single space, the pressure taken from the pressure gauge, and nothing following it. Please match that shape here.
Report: 1.2 MPa
